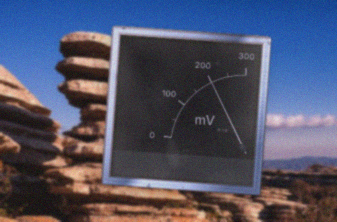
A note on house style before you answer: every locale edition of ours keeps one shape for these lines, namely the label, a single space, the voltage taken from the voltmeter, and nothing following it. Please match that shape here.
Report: 200 mV
